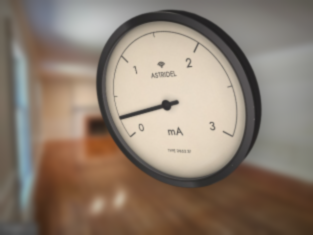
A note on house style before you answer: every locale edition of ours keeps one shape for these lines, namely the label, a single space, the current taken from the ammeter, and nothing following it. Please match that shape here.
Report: 0.25 mA
